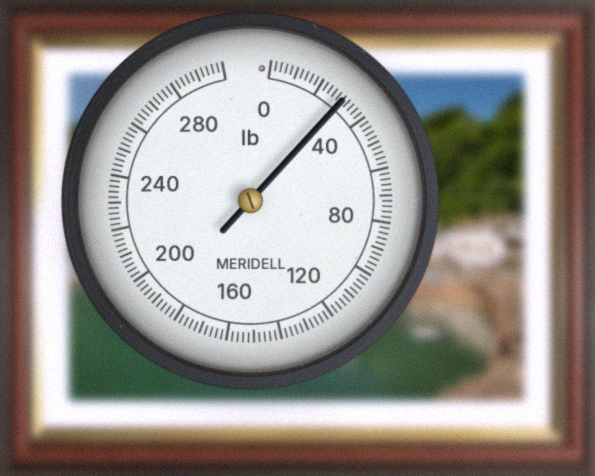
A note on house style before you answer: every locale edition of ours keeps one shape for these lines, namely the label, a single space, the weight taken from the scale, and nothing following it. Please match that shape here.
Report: 30 lb
